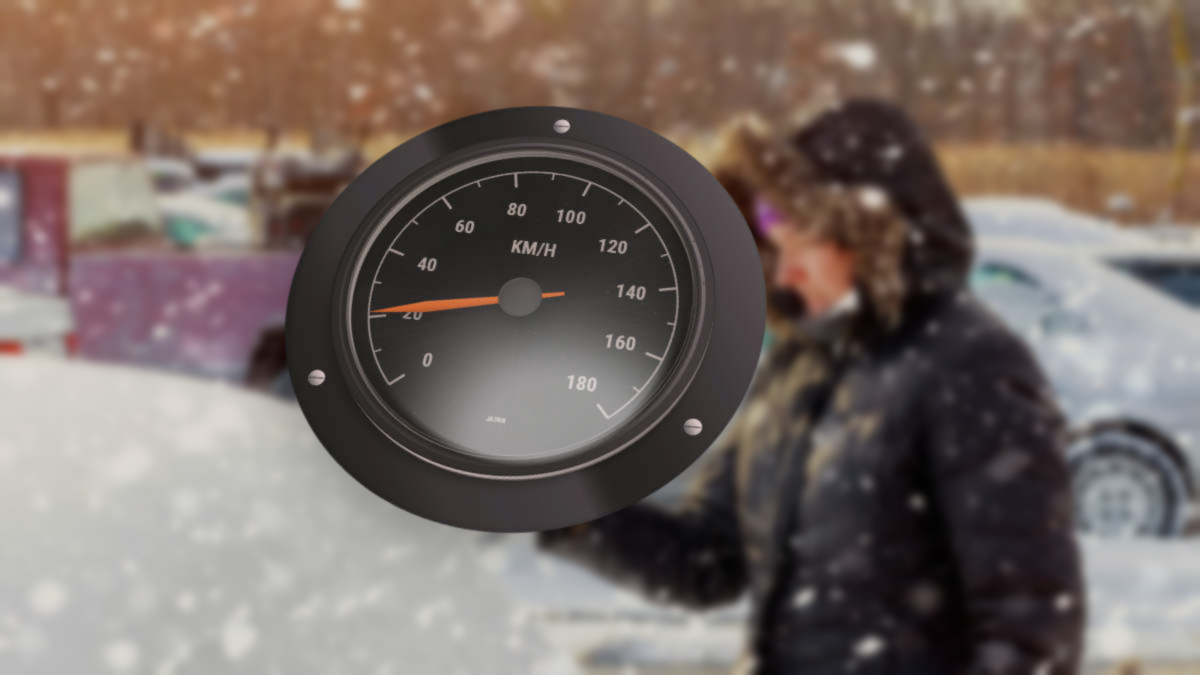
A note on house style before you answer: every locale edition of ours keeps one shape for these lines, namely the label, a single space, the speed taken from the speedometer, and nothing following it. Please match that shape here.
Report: 20 km/h
